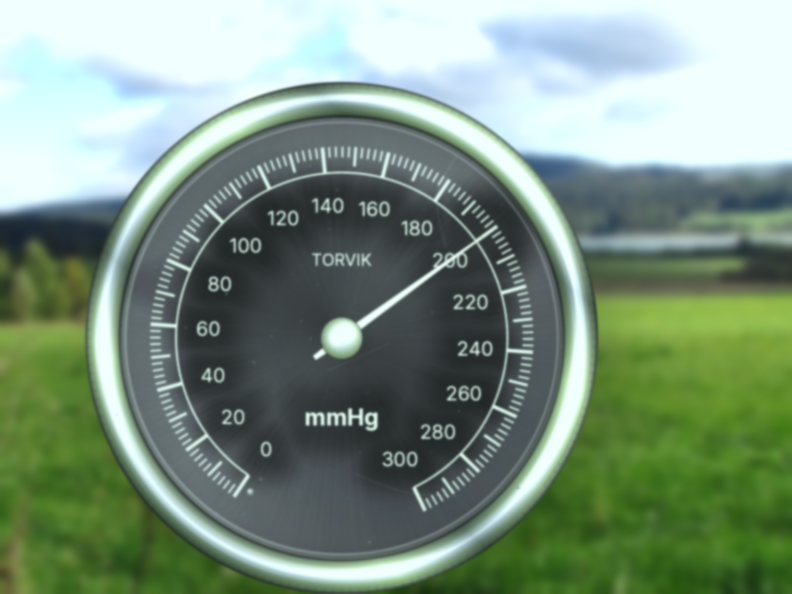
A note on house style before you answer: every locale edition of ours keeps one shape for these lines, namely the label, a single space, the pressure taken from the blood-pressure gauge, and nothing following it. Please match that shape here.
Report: 200 mmHg
